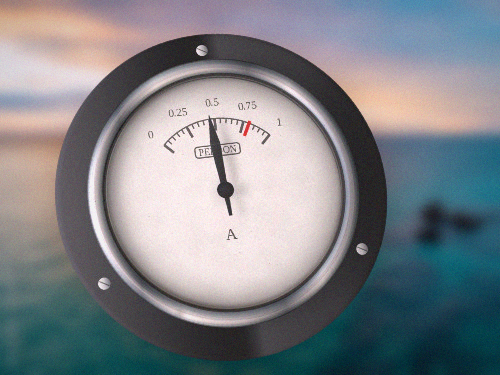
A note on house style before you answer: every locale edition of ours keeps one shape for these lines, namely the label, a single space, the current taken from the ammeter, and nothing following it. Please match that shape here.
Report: 0.45 A
